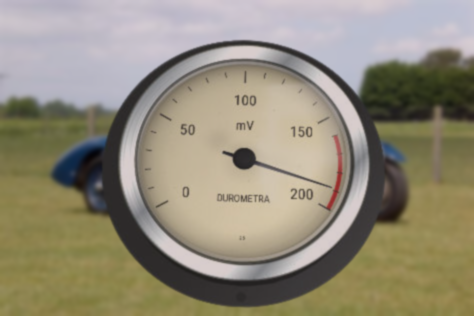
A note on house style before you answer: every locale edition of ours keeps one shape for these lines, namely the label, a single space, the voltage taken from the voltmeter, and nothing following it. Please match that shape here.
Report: 190 mV
